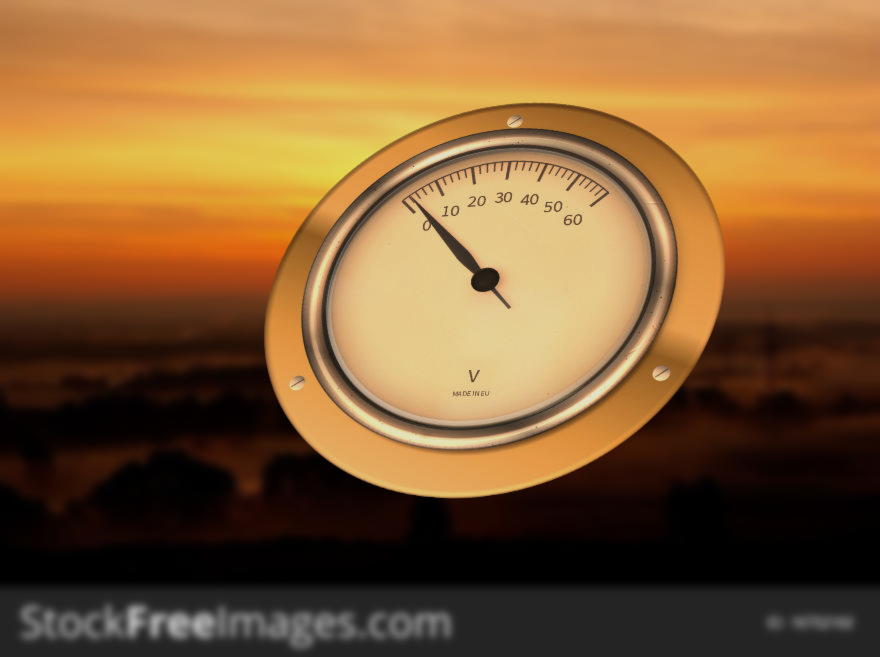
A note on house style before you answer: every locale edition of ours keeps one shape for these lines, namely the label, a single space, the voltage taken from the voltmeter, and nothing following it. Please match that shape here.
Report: 2 V
